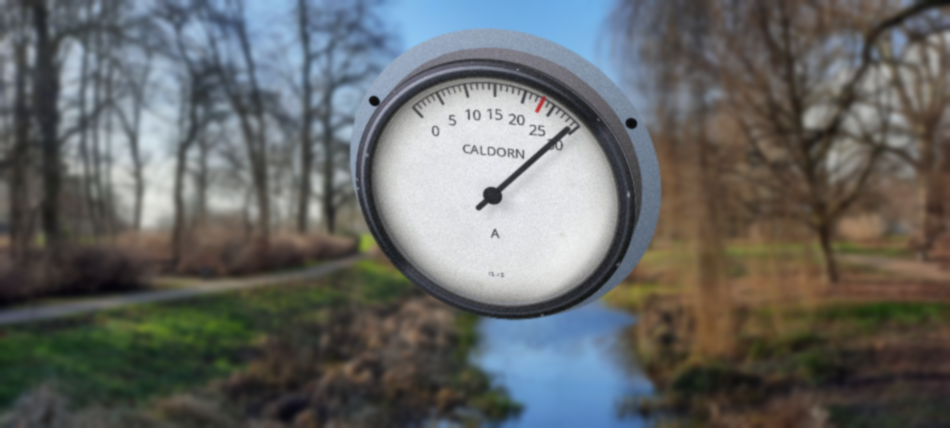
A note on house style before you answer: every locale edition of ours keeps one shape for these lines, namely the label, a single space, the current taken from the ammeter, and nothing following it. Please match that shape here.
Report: 29 A
